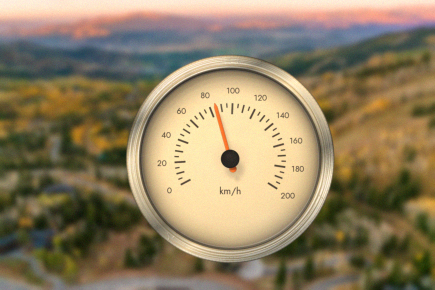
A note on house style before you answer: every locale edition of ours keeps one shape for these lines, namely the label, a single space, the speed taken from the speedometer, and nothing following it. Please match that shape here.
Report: 85 km/h
